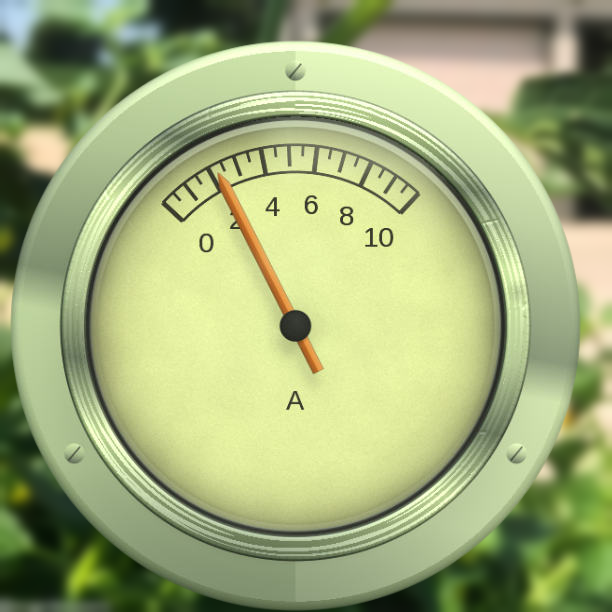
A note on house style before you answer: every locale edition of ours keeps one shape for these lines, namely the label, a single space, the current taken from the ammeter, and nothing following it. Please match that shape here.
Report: 2.25 A
